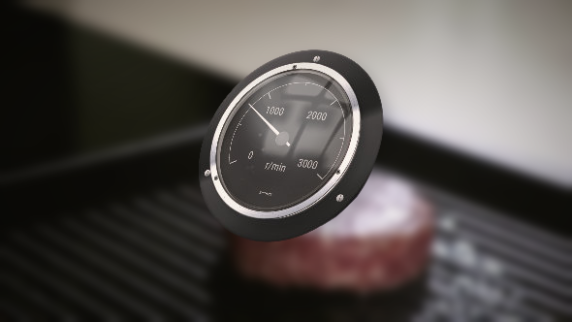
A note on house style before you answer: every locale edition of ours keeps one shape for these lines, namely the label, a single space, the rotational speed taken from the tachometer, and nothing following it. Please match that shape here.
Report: 750 rpm
